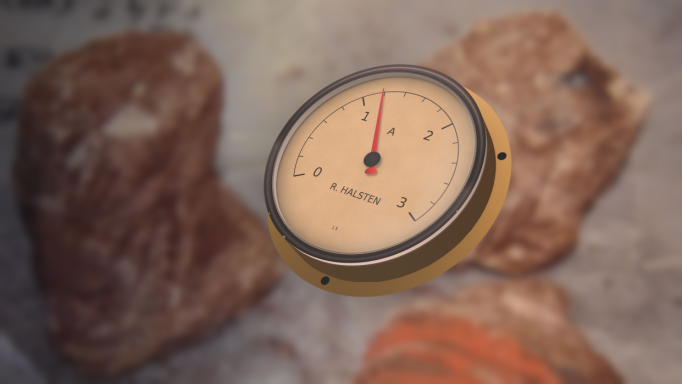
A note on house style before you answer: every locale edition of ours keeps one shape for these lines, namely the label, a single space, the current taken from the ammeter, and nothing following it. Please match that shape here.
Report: 1.2 A
